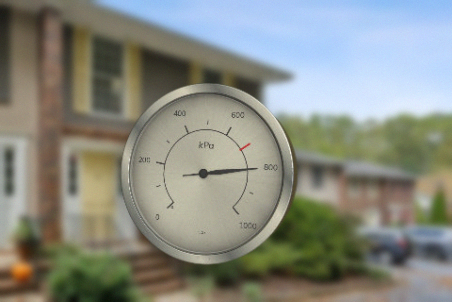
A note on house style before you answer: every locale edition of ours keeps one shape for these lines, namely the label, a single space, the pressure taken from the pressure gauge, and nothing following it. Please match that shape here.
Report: 800 kPa
